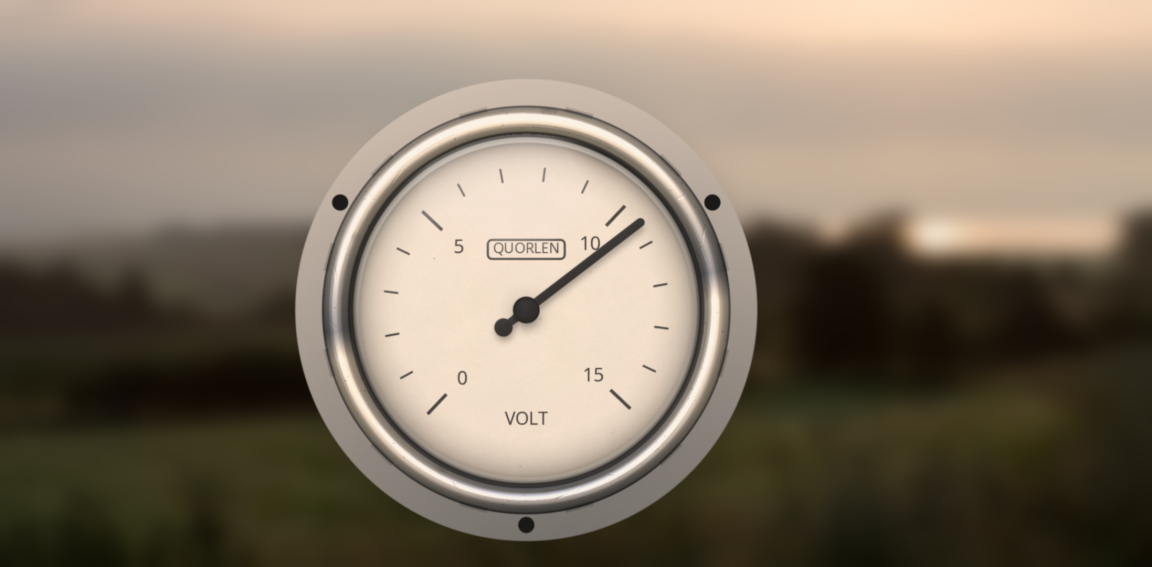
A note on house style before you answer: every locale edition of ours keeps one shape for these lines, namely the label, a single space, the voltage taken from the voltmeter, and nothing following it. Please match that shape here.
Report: 10.5 V
